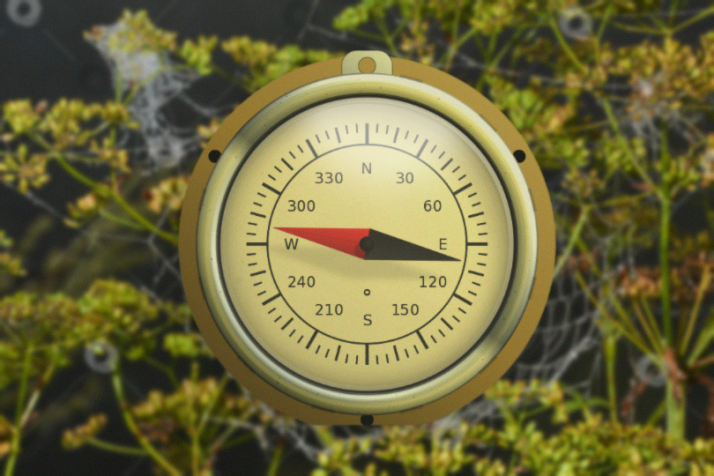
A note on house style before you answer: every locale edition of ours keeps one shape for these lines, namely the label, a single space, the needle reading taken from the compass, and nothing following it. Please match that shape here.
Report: 280 °
